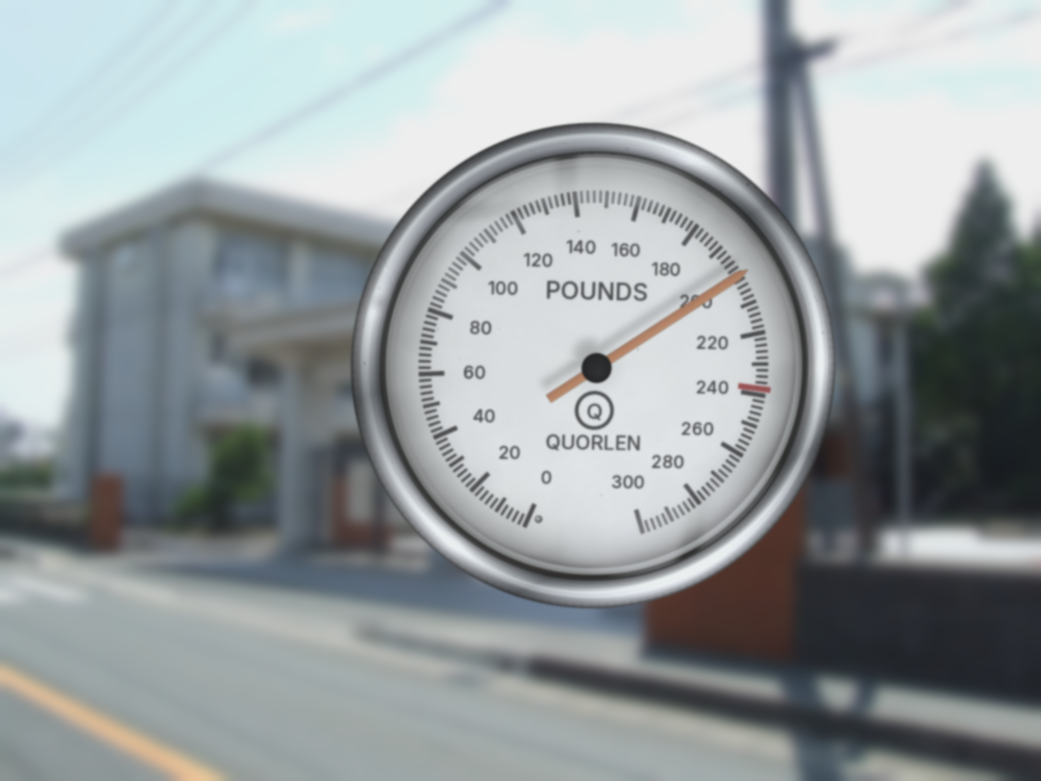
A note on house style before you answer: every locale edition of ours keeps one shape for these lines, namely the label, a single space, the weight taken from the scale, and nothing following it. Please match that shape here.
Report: 200 lb
